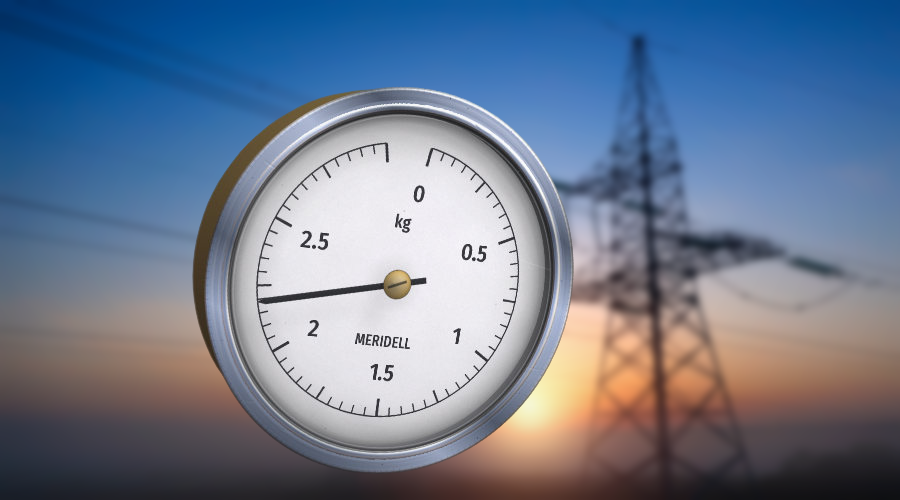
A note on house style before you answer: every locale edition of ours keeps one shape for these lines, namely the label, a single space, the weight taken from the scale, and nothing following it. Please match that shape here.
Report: 2.2 kg
